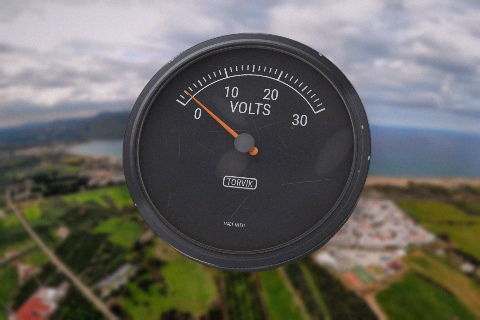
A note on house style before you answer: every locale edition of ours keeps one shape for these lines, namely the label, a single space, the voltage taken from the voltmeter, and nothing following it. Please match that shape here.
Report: 2 V
